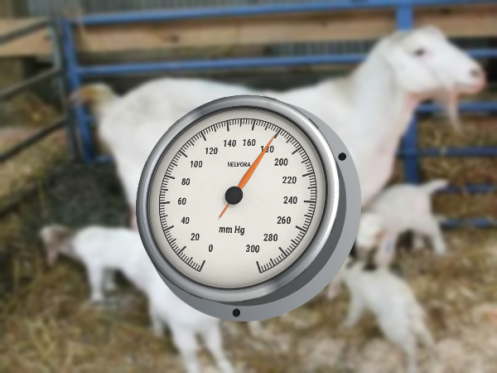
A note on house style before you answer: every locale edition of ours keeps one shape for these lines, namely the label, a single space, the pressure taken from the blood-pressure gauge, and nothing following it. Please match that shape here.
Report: 180 mmHg
